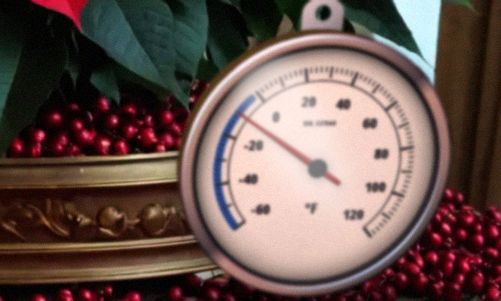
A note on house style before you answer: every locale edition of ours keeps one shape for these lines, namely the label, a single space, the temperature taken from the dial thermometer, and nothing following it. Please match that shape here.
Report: -10 °F
